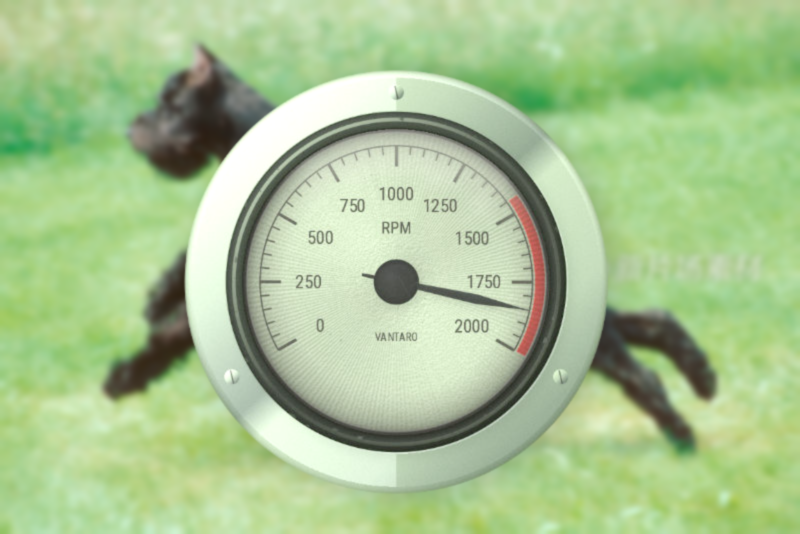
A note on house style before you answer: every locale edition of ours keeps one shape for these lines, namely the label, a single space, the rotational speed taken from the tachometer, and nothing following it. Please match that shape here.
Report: 1850 rpm
